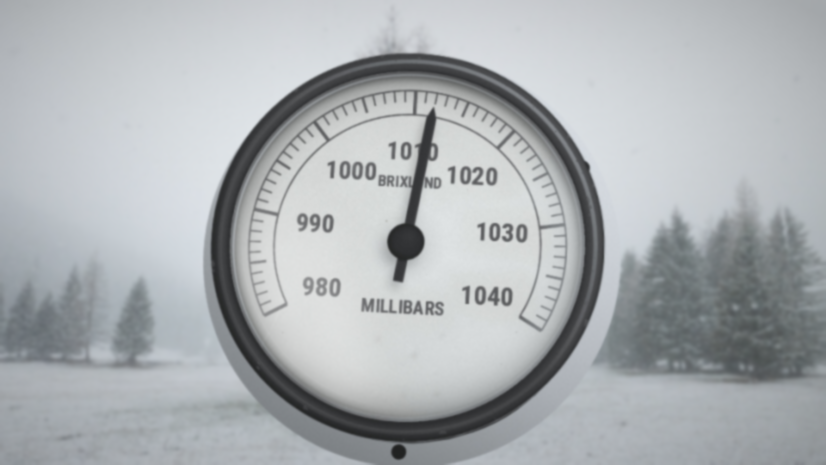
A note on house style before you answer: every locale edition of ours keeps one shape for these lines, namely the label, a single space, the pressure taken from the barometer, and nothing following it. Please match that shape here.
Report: 1012 mbar
